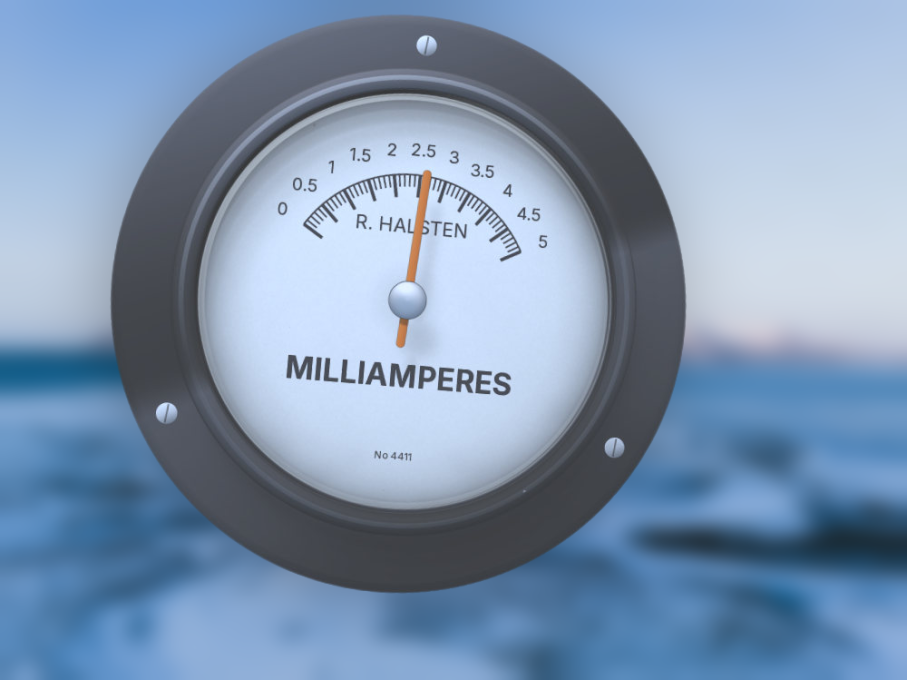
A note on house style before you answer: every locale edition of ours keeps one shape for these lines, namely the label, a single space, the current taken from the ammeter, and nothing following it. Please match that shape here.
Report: 2.6 mA
